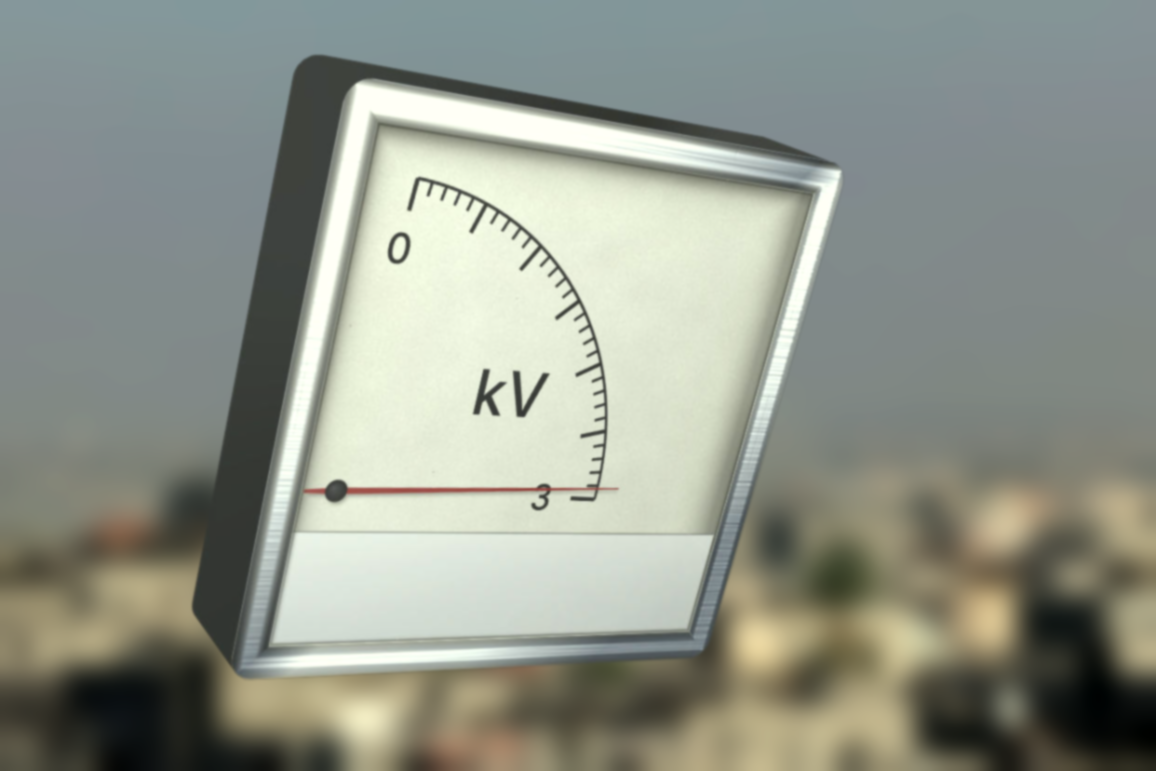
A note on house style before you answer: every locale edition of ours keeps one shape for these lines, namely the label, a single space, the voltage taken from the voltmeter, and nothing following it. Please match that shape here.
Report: 2.9 kV
